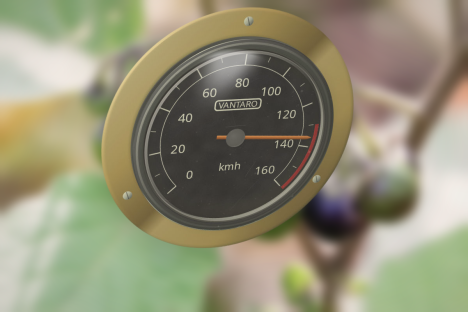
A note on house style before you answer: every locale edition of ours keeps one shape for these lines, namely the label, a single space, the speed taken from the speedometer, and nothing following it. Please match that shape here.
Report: 135 km/h
